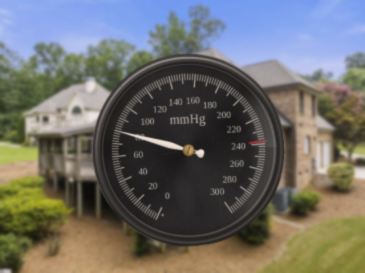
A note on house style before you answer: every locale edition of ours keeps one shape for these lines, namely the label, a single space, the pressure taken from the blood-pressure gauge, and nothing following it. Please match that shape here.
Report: 80 mmHg
